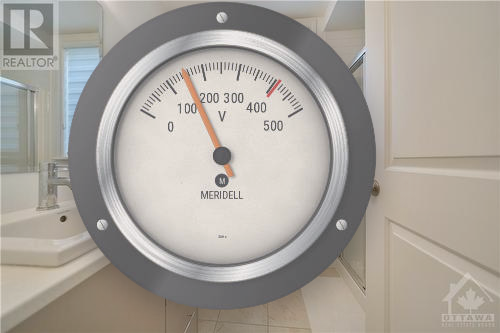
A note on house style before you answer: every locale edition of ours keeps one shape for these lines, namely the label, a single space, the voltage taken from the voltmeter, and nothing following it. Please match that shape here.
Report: 150 V
